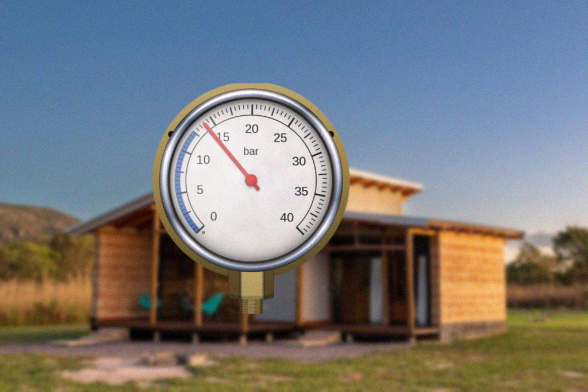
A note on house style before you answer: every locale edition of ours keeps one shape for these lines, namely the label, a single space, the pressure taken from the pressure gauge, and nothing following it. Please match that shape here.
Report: 14 bar
